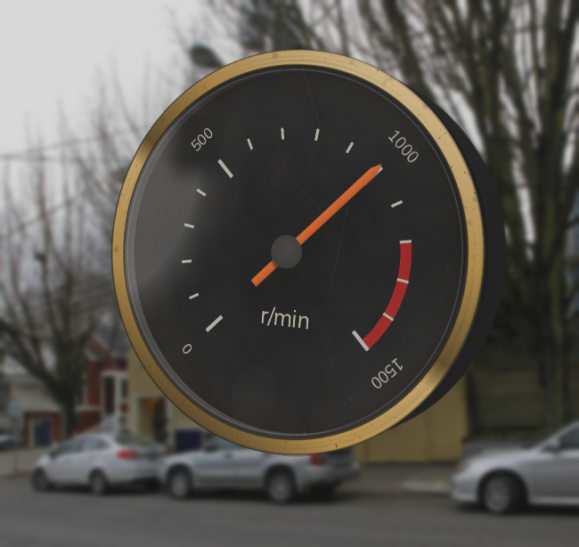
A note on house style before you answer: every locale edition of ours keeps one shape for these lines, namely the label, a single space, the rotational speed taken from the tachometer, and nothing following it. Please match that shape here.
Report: 1000 rpm
